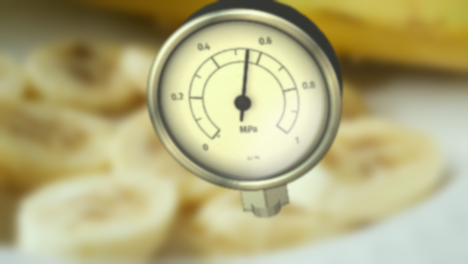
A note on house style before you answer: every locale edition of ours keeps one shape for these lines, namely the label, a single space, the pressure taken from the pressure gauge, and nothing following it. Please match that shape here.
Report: 0.55 MPa
